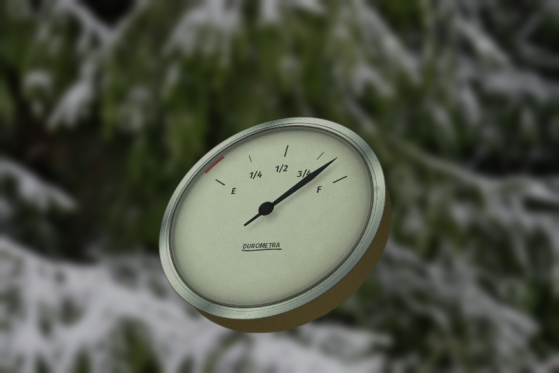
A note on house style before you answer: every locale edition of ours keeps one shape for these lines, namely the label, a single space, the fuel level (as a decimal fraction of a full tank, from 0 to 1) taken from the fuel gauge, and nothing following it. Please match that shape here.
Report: 0.875
